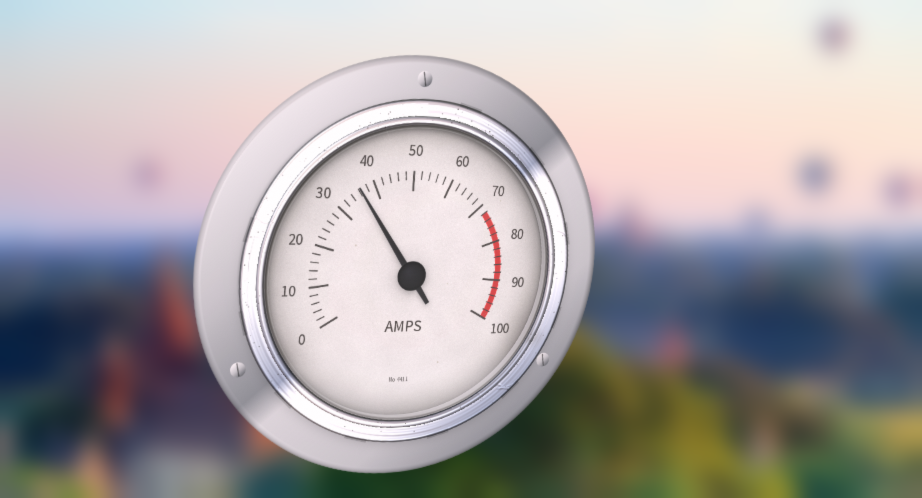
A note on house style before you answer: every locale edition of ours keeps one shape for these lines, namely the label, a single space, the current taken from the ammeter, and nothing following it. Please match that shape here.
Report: 36 A
